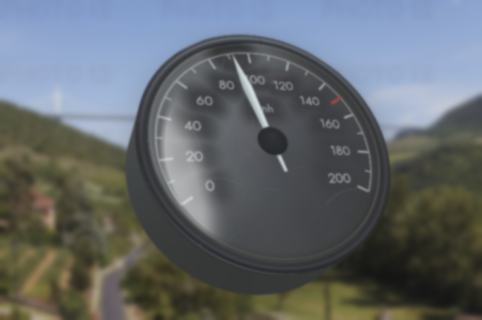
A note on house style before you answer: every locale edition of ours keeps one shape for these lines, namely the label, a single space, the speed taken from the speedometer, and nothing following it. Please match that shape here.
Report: 90 km/h
